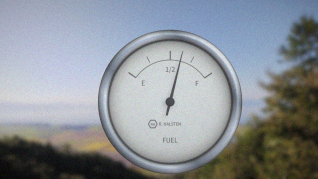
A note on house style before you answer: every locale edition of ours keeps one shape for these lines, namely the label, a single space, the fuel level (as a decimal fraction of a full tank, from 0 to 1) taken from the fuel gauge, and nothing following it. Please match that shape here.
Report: 0.625
